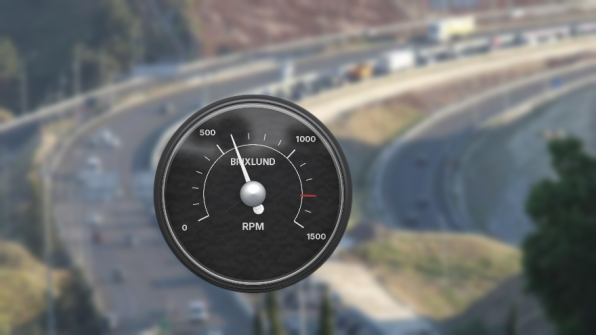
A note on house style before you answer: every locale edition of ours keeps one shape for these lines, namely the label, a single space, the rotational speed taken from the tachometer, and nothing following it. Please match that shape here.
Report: 600 rpm
